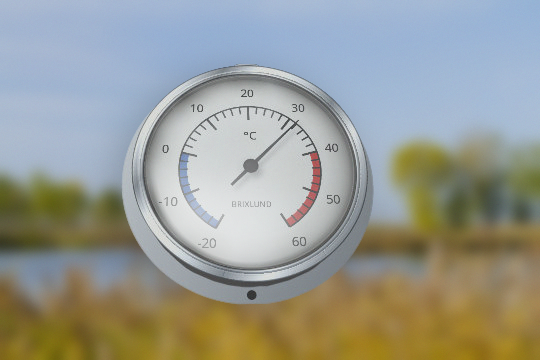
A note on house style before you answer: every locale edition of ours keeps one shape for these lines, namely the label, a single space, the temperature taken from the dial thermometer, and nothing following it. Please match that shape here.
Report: 32 °C
